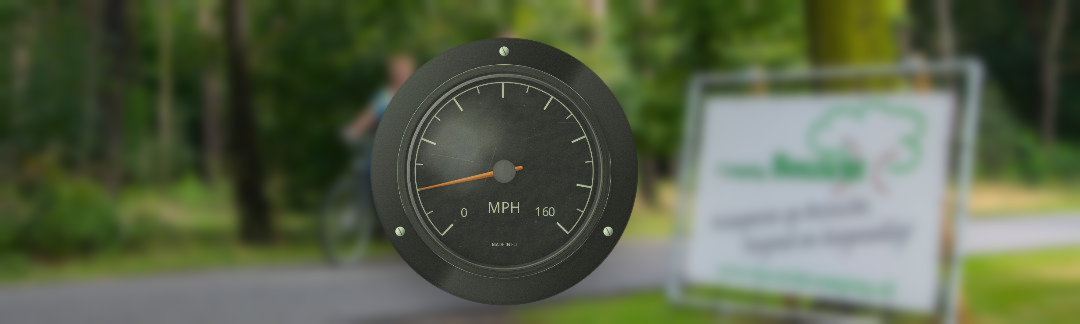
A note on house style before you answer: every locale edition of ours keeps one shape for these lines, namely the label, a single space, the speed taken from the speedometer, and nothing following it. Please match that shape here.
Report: 20 mph
